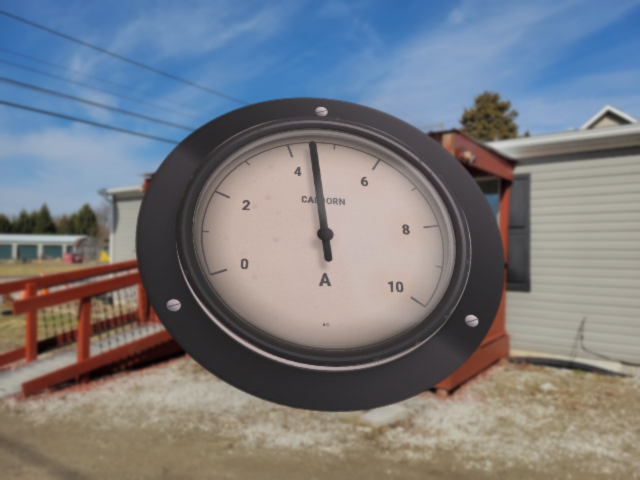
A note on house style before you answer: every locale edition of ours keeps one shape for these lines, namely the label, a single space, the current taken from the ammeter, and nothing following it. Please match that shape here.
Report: 4.5 A
